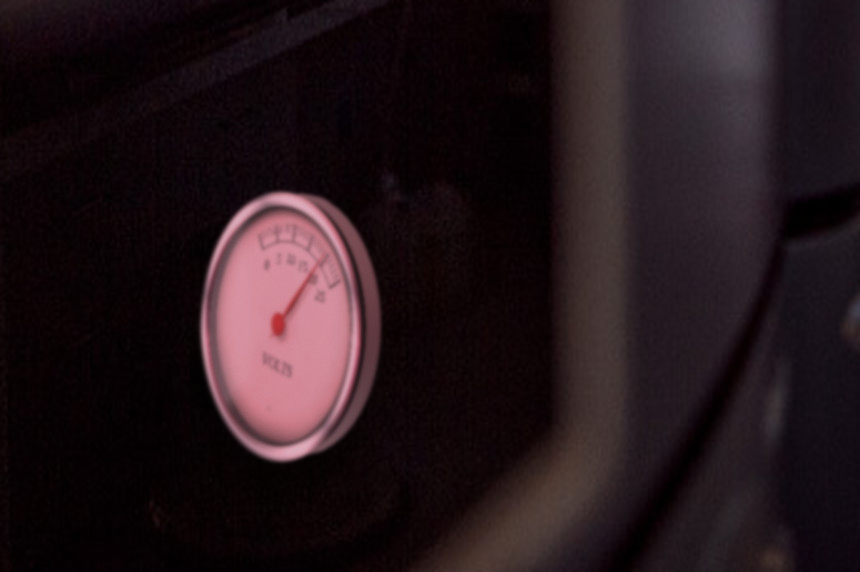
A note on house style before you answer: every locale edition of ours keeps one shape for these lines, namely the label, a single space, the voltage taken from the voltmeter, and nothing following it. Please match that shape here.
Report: 20 V
